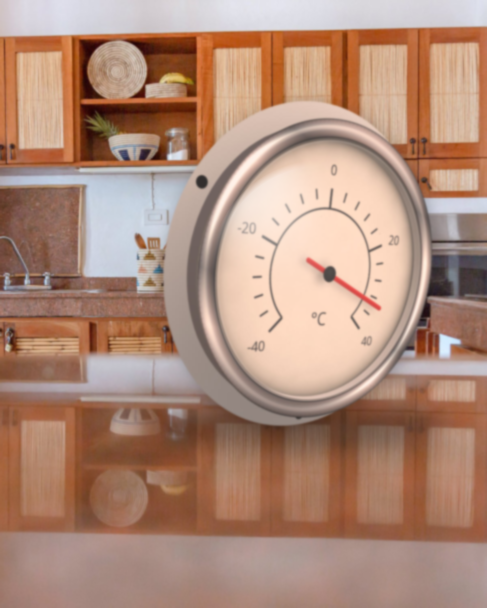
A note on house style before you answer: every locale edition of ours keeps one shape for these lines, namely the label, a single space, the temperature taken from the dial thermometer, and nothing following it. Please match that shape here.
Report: 34 °C
